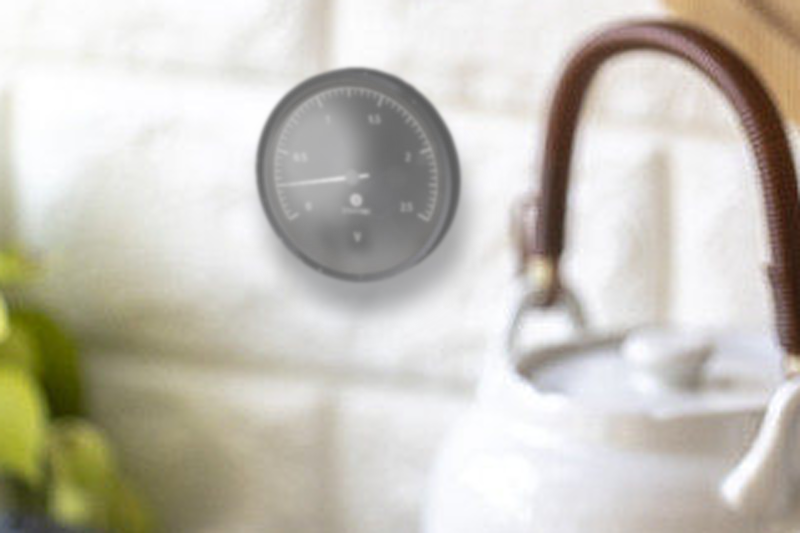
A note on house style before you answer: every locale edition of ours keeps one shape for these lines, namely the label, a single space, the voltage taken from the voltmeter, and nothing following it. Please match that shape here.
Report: 0.25 V
